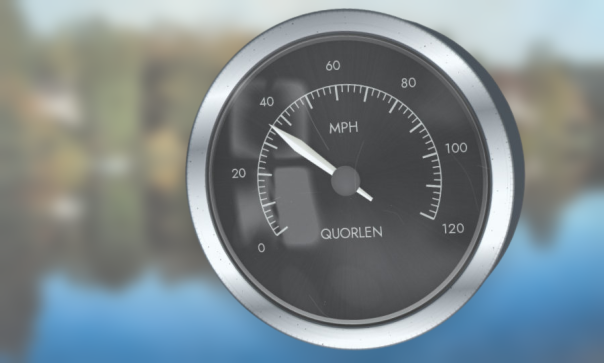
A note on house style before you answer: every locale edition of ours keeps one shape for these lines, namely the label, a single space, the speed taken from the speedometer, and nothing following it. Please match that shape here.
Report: 36 mph
